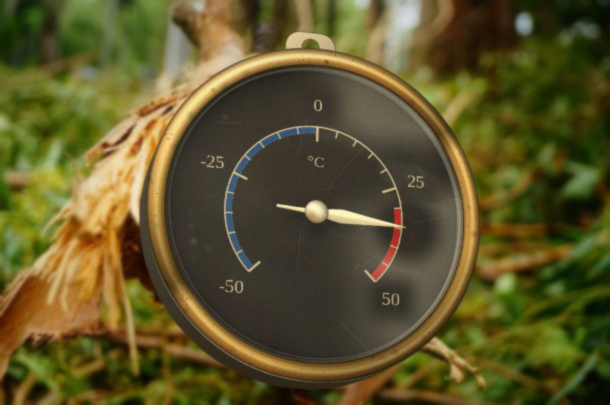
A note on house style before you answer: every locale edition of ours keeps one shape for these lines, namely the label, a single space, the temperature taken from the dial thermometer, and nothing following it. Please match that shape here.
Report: 35 °C
